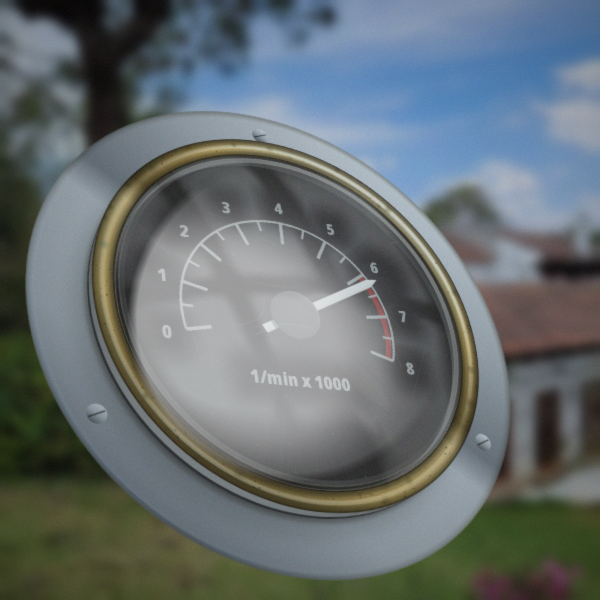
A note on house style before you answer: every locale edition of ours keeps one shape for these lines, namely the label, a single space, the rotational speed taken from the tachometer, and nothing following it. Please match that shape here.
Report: 6250 rpm
